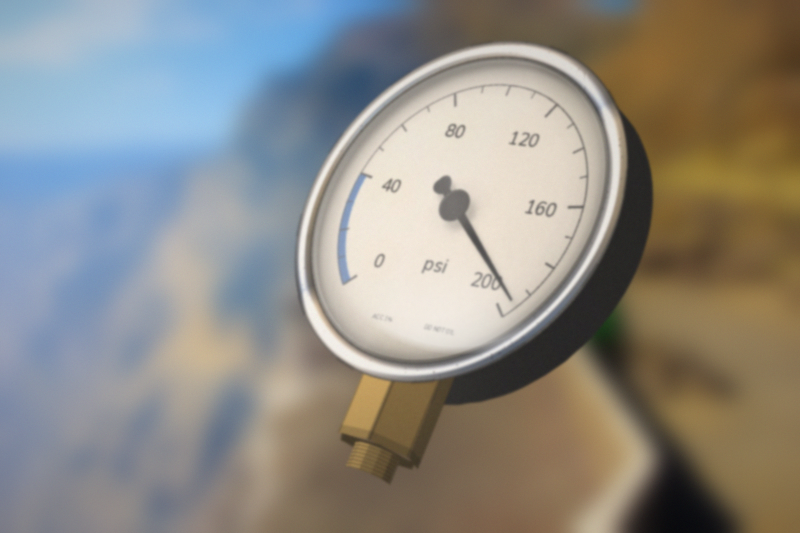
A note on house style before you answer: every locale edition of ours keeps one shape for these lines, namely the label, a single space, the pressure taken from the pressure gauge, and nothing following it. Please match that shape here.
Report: 195 psi
